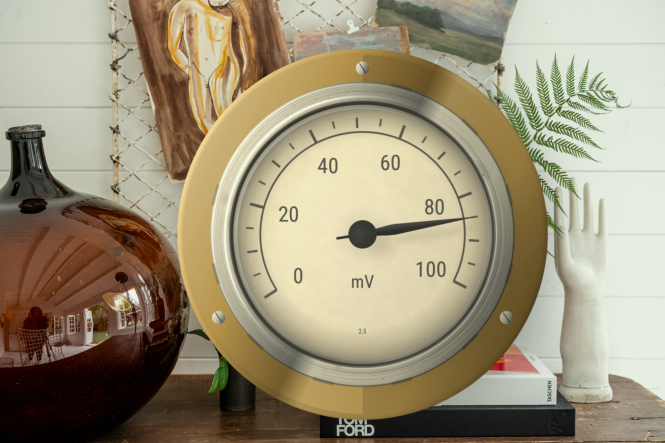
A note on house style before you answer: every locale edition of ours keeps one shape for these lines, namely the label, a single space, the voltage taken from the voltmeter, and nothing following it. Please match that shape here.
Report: 85 mV
